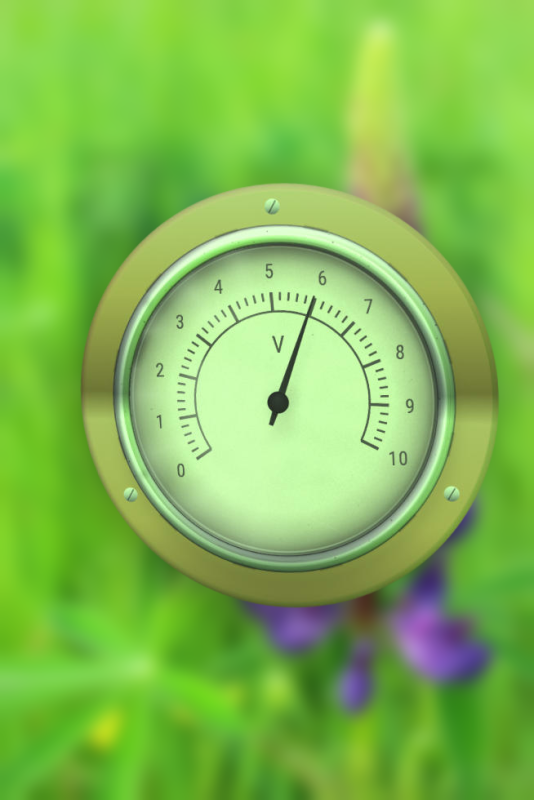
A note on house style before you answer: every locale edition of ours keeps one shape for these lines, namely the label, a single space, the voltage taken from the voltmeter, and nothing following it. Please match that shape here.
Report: 6 V
